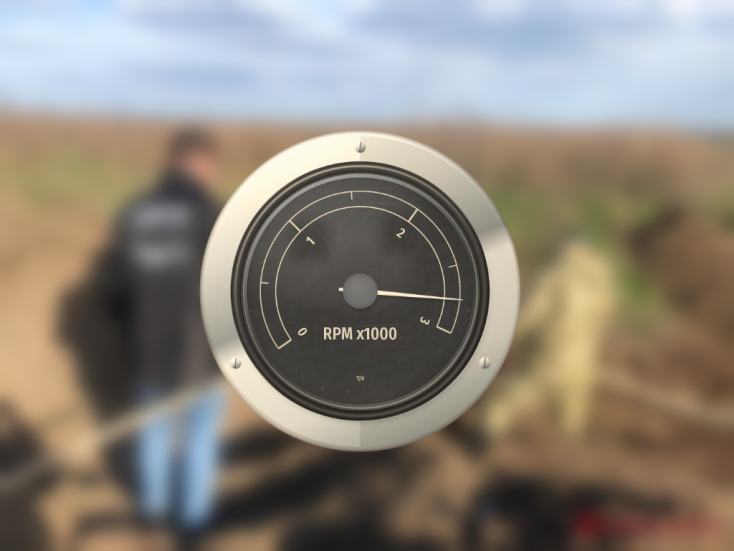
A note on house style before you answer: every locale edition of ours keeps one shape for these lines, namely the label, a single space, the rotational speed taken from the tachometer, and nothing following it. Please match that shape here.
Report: 2750 rpm
